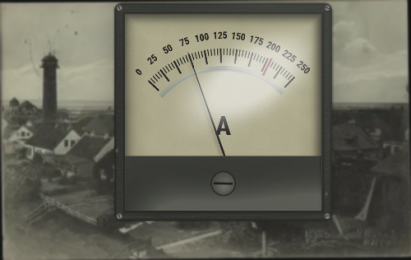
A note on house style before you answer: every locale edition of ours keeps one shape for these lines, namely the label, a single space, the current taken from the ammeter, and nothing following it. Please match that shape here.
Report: 75 A
